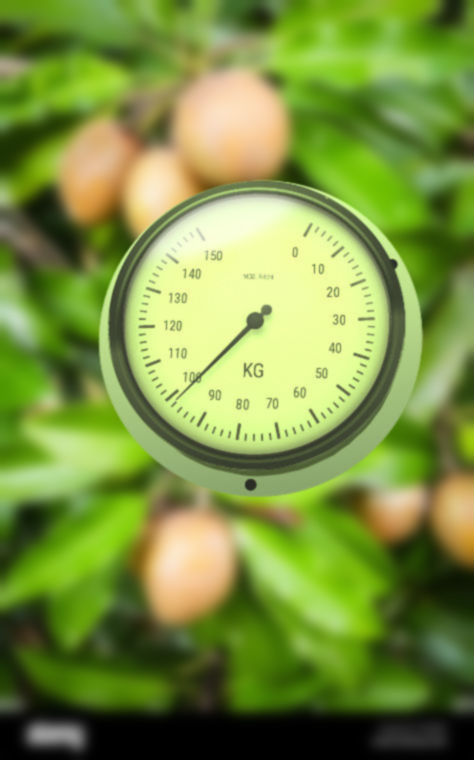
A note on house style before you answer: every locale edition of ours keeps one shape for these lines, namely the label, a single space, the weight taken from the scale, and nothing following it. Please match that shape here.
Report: 98 kg
